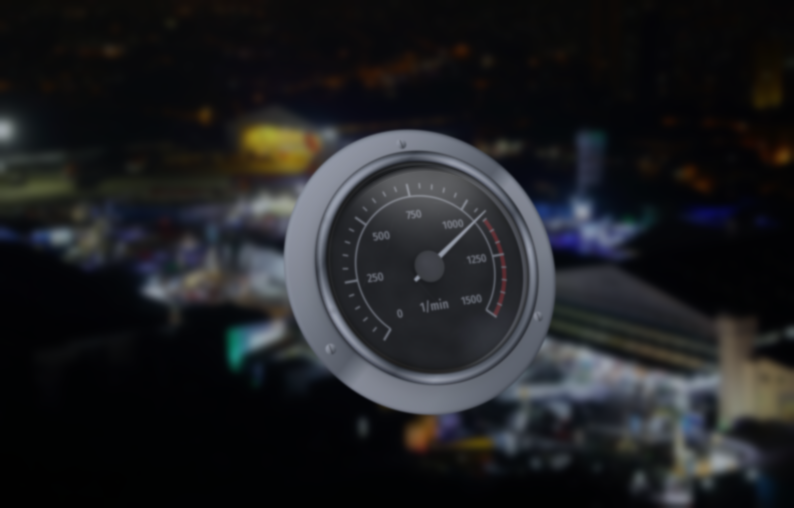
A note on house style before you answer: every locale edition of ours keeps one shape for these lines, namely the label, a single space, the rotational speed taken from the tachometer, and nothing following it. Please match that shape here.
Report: 1075 rpm
